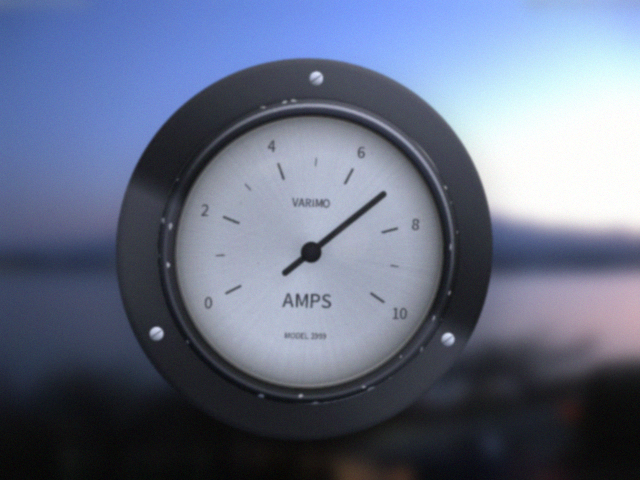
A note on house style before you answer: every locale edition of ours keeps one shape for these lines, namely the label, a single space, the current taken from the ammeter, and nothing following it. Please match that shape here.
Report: 7 A
